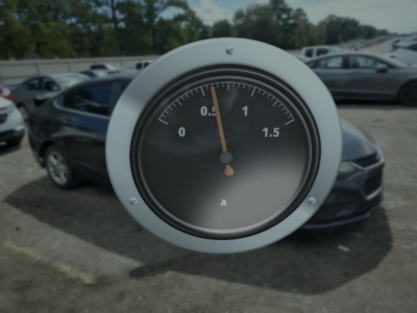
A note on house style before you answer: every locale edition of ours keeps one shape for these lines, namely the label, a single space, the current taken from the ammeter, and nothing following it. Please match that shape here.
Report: 0.6 A
